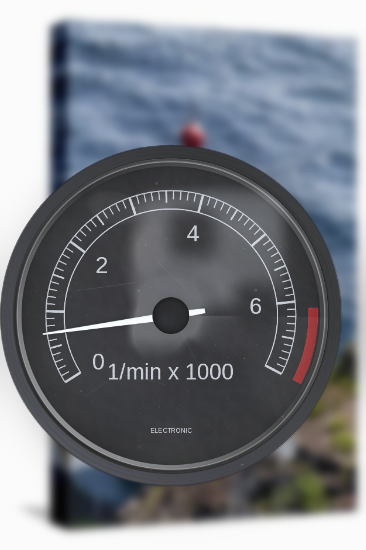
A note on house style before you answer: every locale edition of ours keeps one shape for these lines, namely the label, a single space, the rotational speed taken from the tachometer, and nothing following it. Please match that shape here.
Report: 700 rpm
